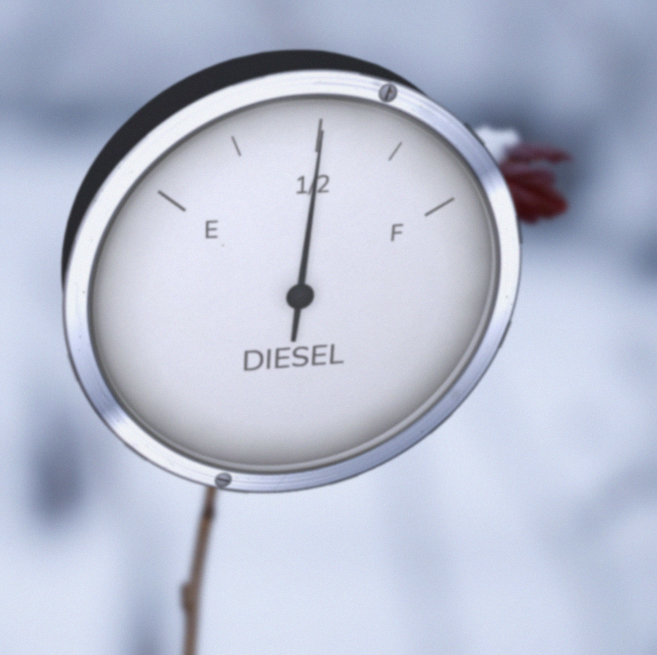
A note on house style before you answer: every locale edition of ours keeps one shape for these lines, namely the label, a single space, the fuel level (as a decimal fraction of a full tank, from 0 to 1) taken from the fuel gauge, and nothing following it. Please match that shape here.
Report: 0.5
